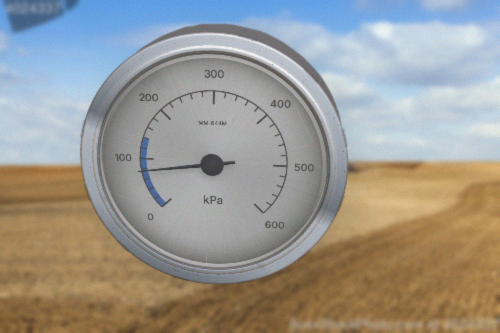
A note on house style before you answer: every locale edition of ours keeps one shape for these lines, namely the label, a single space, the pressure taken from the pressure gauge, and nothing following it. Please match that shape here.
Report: 80 kPa
